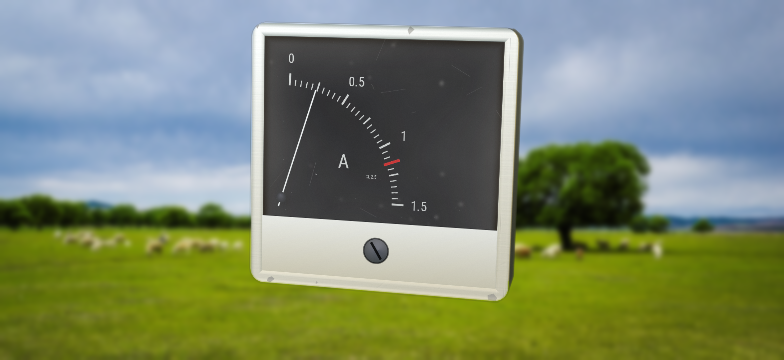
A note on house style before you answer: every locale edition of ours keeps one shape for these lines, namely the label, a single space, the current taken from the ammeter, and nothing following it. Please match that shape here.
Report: 0.25 A
